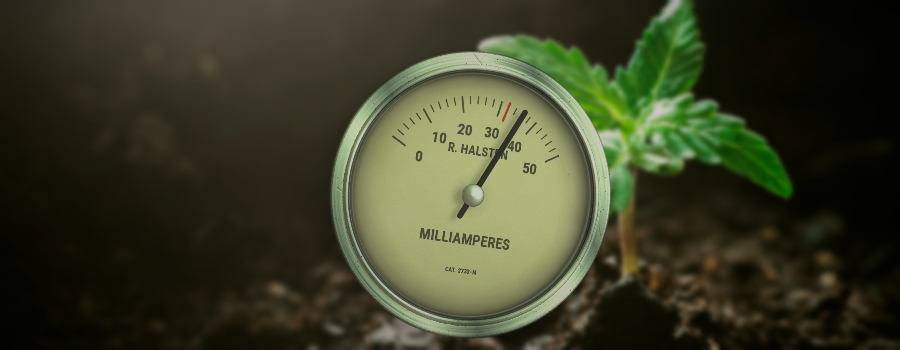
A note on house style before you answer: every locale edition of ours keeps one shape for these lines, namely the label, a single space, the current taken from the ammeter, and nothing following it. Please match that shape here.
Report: 36 mA
